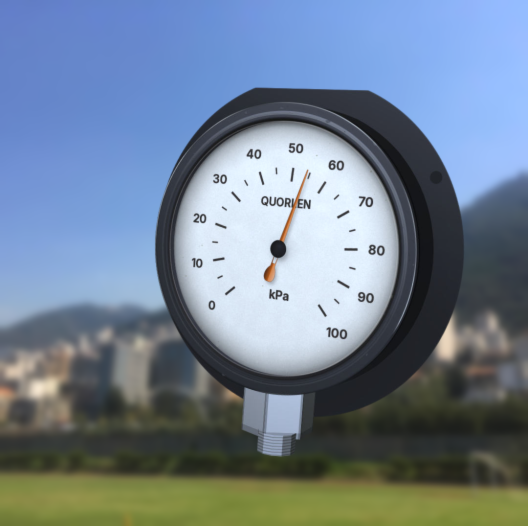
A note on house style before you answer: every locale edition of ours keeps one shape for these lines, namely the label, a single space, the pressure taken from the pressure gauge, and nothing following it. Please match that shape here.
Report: 55 kPa
